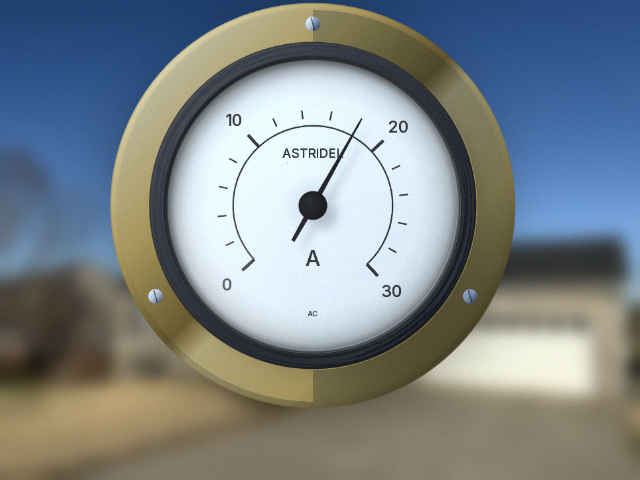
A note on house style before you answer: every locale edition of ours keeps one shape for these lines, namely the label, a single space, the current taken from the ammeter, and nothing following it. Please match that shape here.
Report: 18 A
